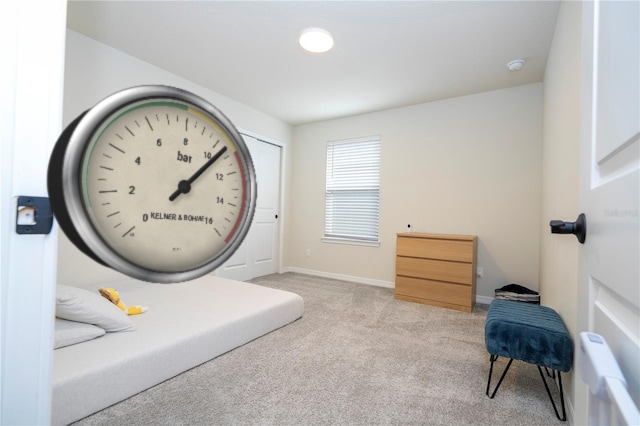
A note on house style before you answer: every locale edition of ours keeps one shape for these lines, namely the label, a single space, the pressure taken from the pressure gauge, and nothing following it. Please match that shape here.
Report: 10.5 bar
